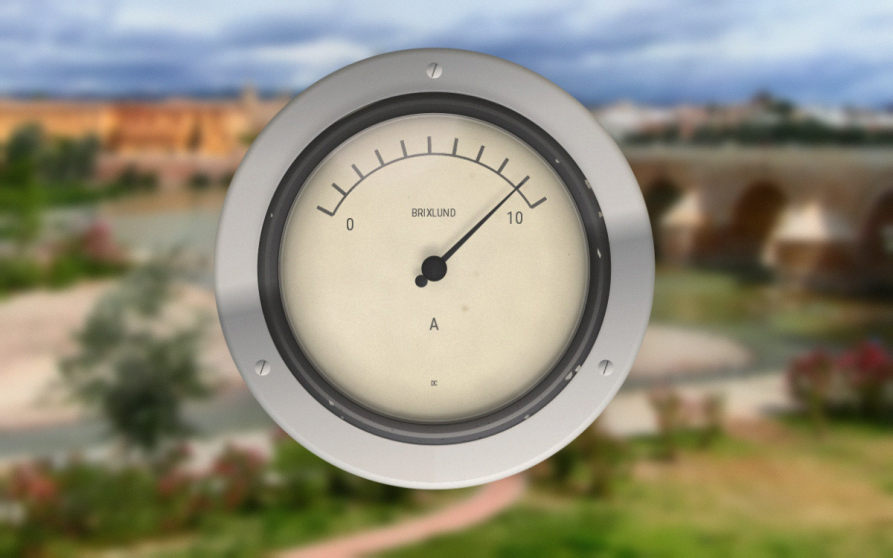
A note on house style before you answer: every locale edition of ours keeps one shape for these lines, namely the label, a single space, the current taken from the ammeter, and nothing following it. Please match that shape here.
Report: 9 A
